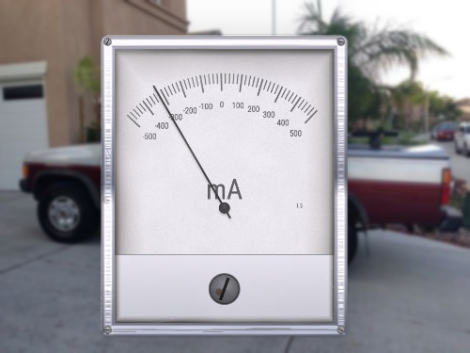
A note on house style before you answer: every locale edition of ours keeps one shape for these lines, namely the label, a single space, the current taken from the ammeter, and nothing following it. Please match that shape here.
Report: -320 mA
